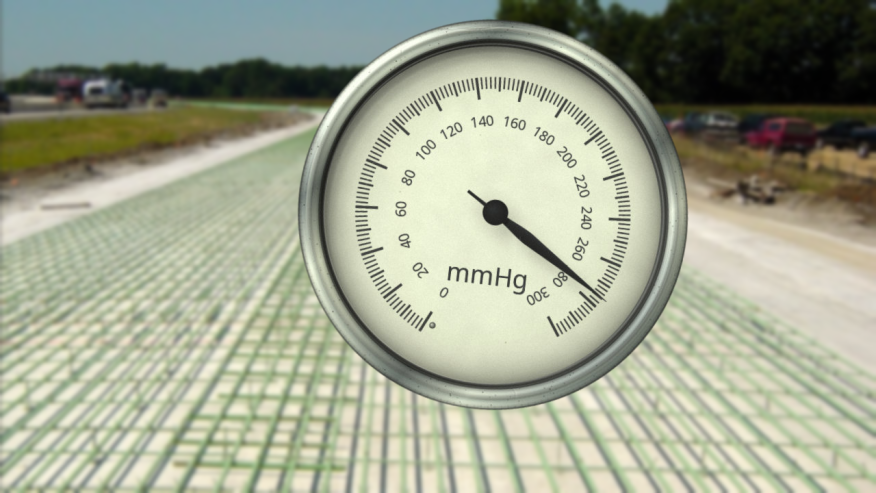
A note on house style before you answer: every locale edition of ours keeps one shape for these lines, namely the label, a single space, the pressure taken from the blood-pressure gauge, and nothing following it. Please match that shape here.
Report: 276 mmHg
